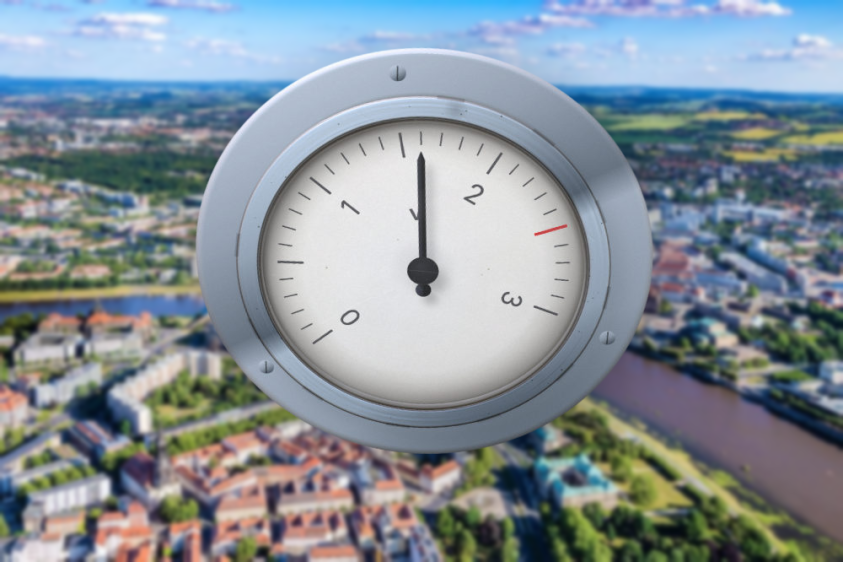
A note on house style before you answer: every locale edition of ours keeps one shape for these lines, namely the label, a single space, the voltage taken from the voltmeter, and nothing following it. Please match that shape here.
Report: 1.6 V
